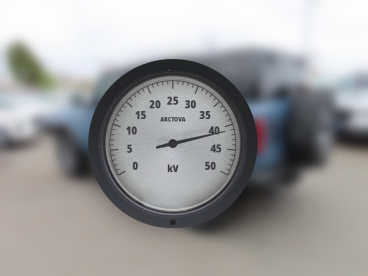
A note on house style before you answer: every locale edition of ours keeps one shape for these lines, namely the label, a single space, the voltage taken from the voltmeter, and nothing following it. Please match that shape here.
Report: 41 kV
